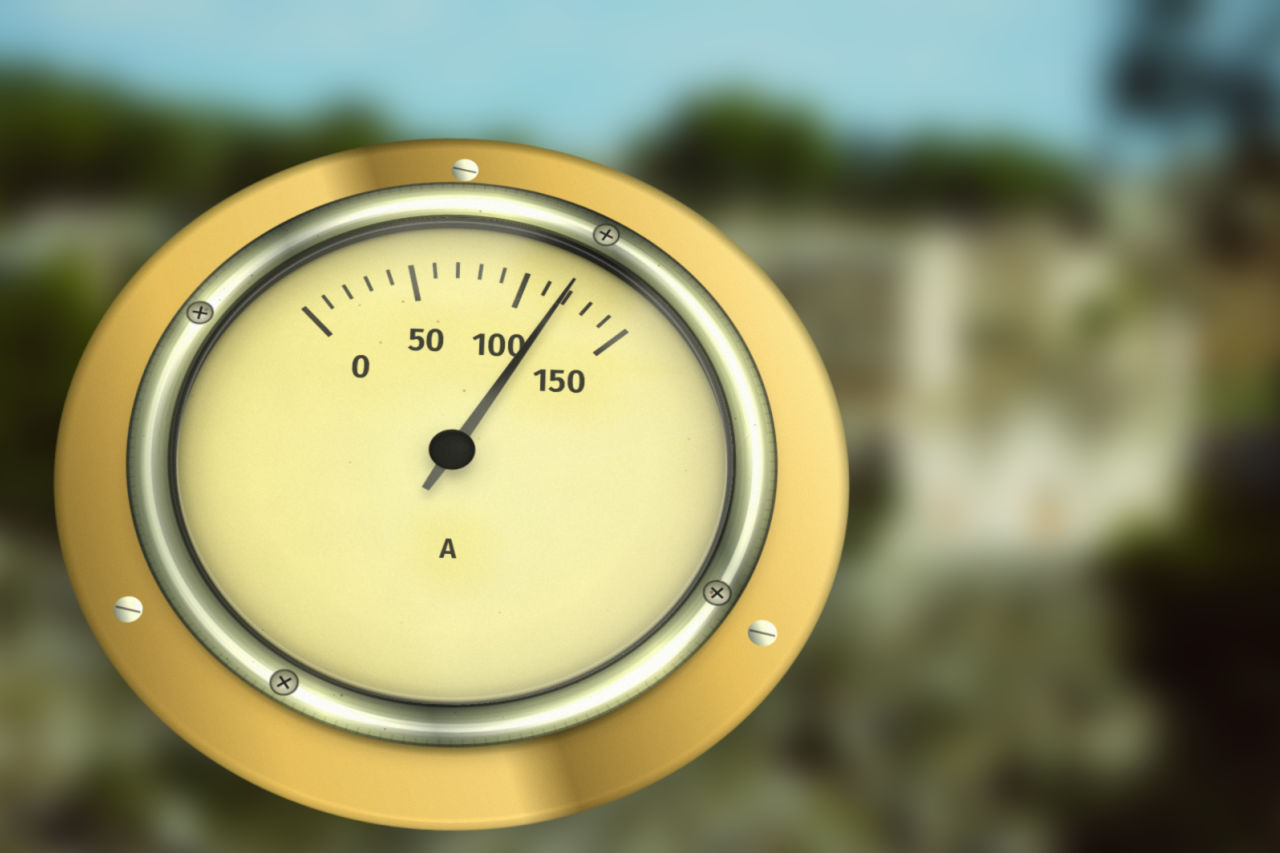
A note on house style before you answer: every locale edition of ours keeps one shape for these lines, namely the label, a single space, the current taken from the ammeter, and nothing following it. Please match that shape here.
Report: 120 A
